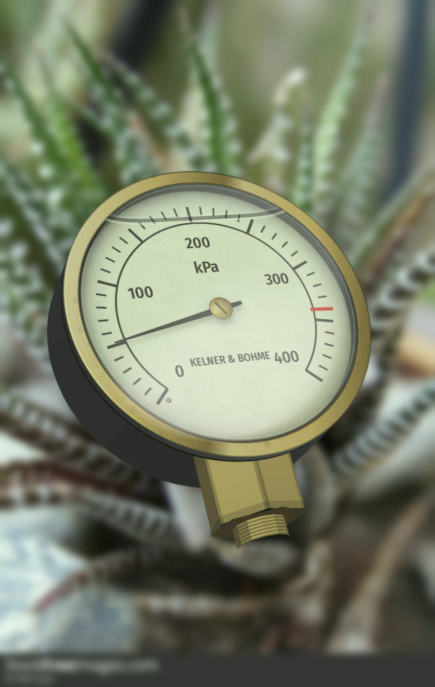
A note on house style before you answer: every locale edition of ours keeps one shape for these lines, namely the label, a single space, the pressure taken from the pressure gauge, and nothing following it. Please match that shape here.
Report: 50 kPa
